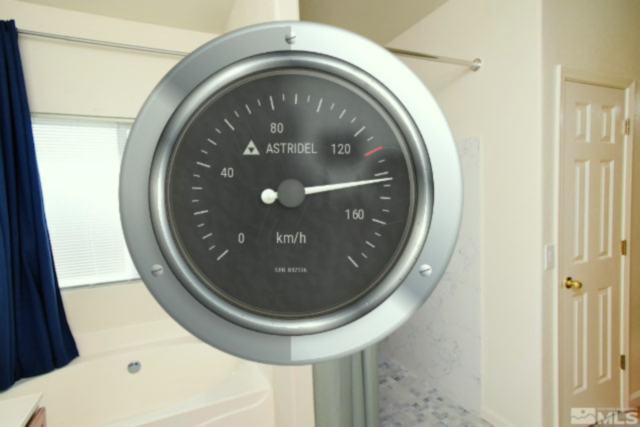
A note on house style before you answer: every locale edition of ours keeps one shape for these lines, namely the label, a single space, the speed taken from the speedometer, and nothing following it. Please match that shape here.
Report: 142.5 km/h
